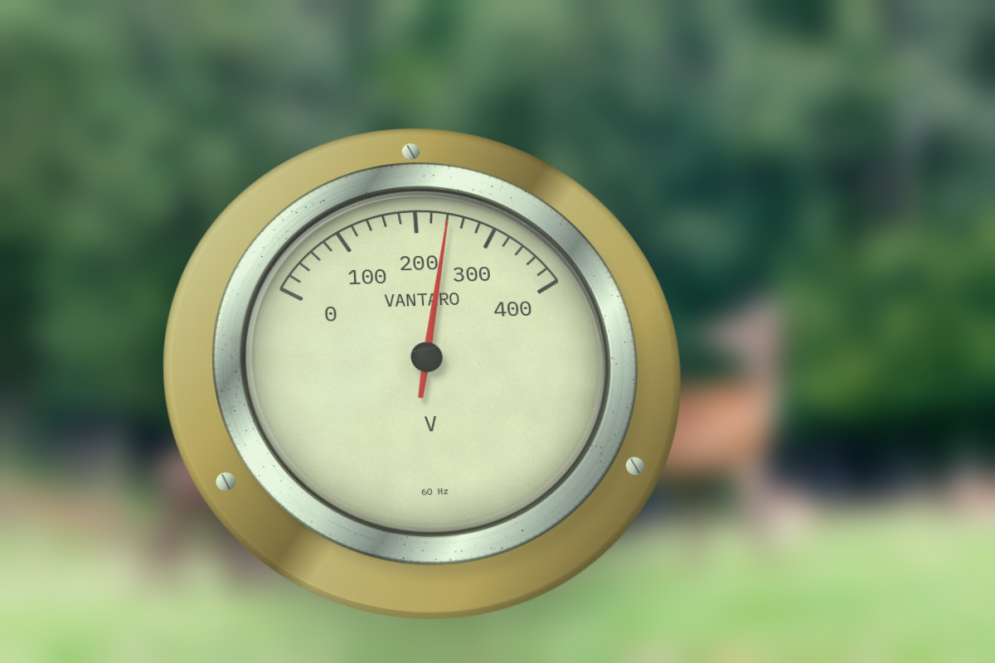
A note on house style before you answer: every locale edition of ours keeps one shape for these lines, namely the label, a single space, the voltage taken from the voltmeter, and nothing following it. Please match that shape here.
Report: 240 V
